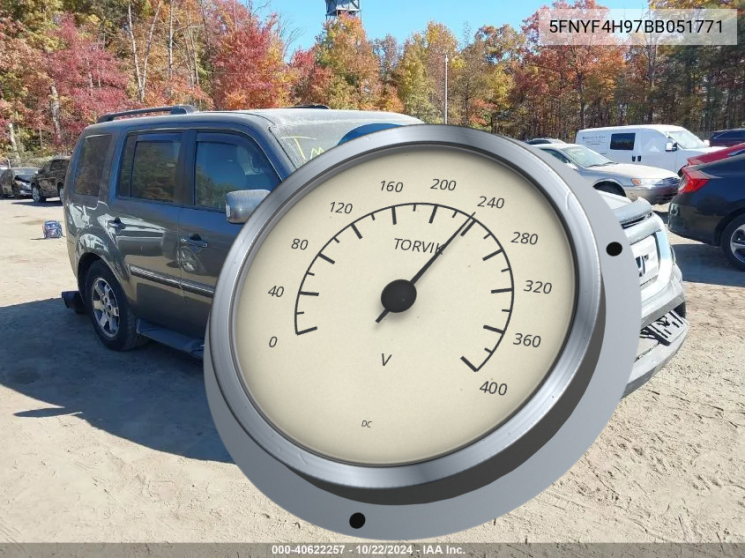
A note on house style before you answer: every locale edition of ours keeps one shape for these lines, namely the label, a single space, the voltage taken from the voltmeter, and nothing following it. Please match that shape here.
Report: 240 V
